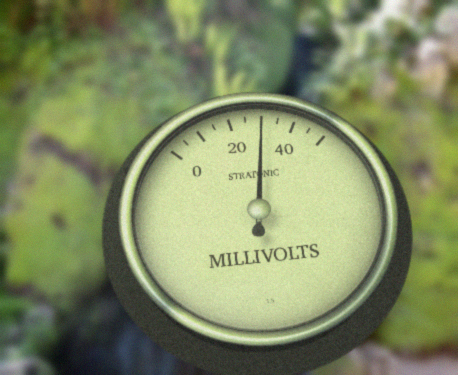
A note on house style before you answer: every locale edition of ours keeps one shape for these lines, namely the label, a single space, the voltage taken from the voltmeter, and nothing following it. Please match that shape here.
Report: 30 mV
